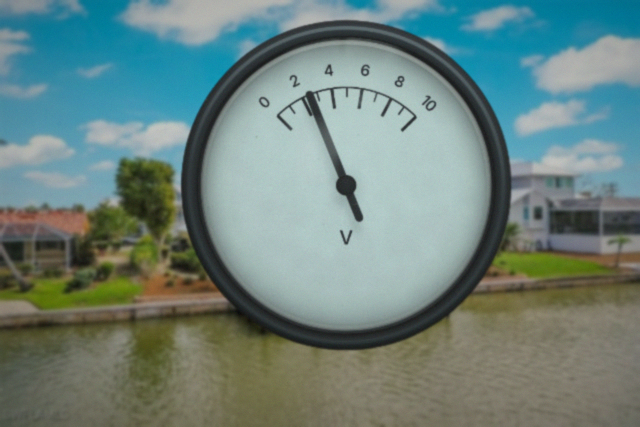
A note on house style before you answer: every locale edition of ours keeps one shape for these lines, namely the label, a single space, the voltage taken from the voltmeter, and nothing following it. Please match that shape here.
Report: 2.5 V
